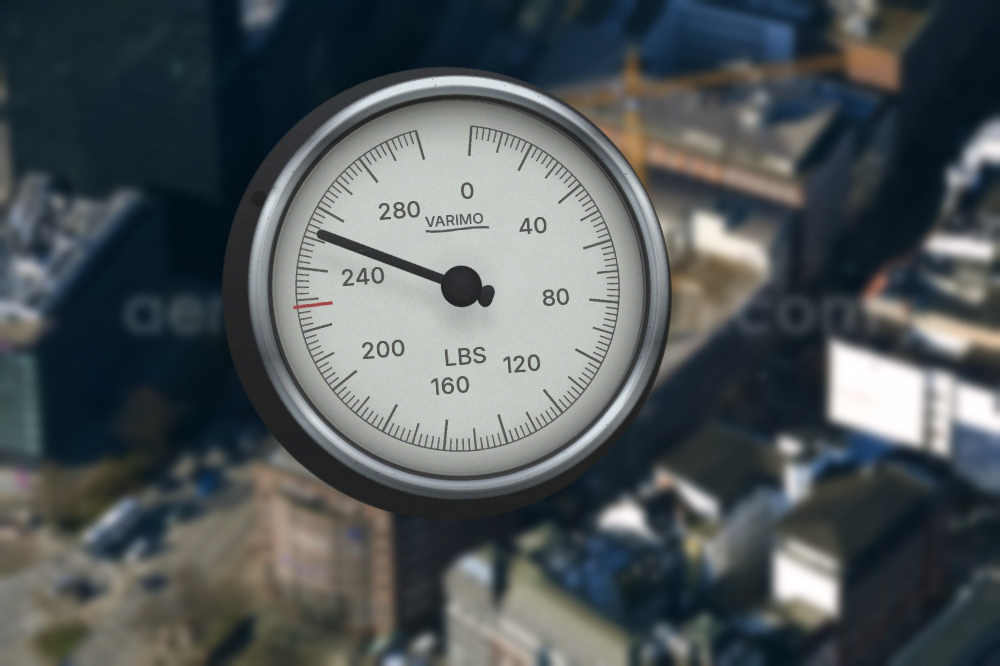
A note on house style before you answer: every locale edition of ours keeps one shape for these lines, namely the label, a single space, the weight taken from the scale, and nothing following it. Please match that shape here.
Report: 252 lb
